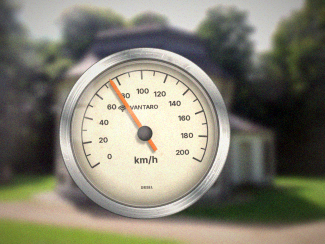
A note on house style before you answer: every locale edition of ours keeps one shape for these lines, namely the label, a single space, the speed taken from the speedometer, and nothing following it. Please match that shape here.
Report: 75 km/h
